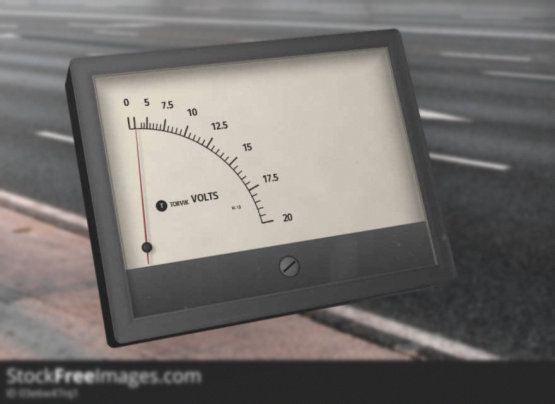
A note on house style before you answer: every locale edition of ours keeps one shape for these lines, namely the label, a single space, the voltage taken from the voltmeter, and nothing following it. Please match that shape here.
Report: 2.5 V
